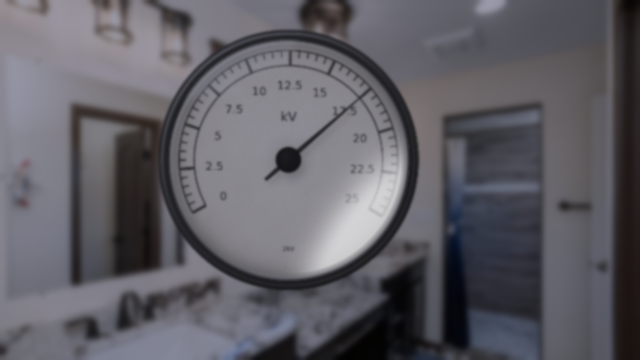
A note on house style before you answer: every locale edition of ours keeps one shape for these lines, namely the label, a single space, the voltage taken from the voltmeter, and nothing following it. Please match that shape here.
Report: 17.5 kV
